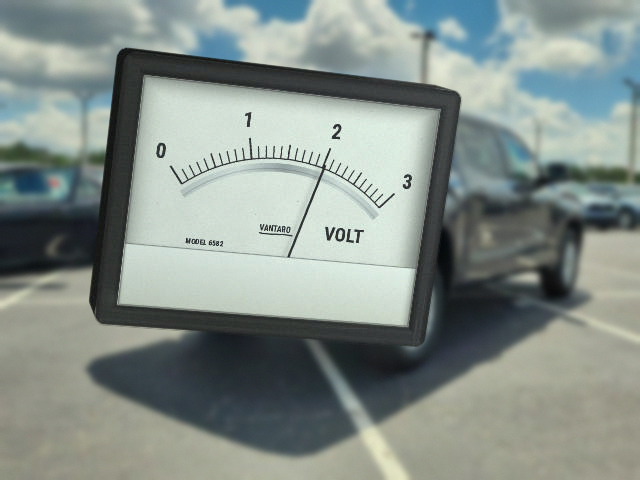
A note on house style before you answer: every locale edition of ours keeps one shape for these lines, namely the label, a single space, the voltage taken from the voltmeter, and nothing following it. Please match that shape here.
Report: 2 V
